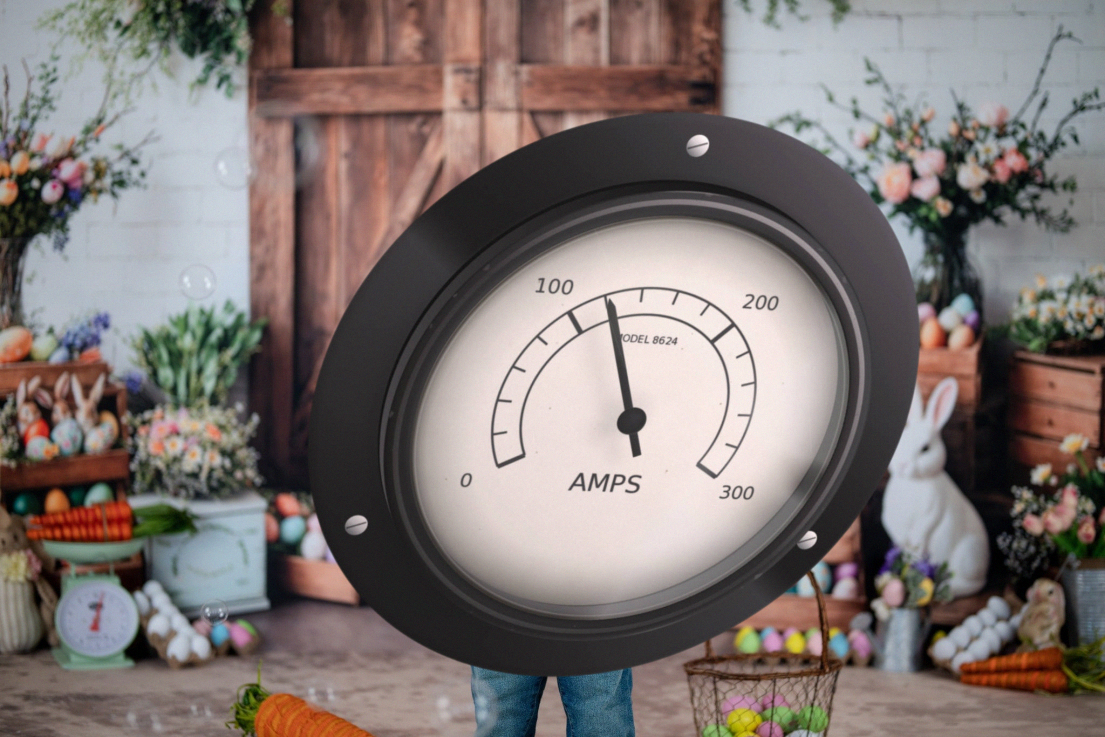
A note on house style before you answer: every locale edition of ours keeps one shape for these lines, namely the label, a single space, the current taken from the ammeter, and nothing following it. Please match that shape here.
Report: 120 A
